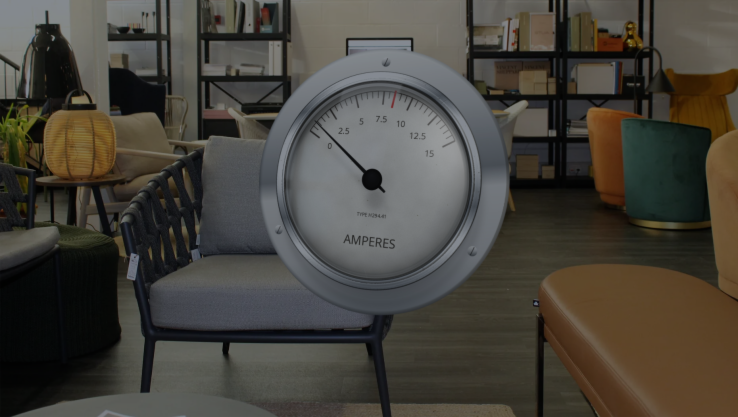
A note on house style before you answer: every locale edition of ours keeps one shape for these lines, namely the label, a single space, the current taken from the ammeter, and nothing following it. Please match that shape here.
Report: 1 A
